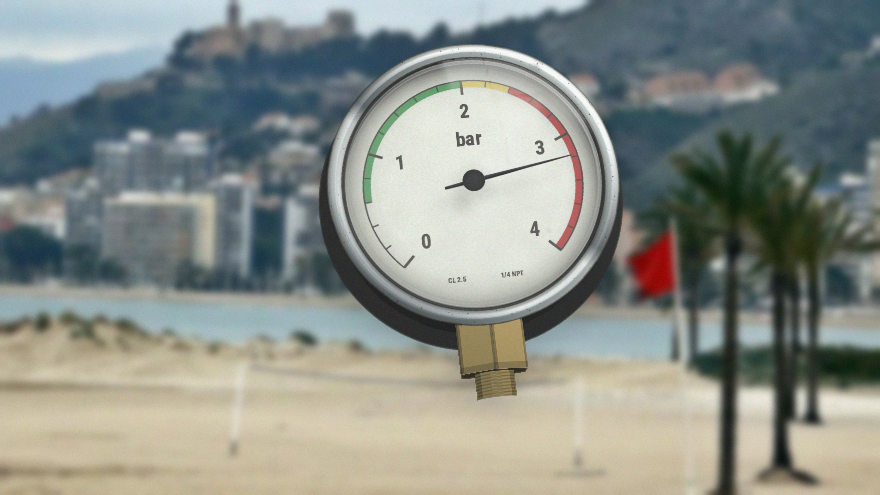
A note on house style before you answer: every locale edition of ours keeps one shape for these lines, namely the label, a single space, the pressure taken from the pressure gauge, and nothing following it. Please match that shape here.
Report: 3.2 bar
